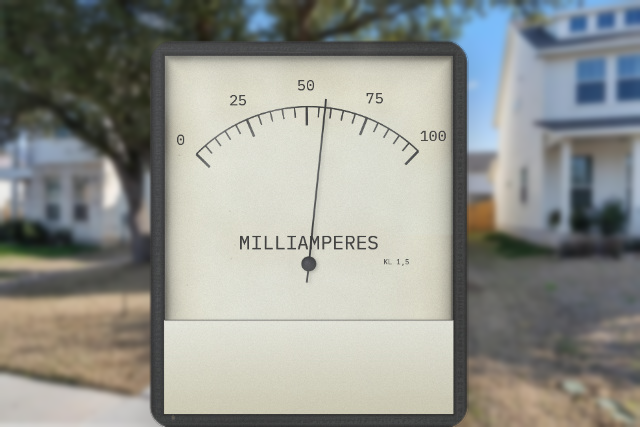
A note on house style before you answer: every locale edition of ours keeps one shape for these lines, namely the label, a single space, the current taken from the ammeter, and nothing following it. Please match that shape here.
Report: 57.5 mA
